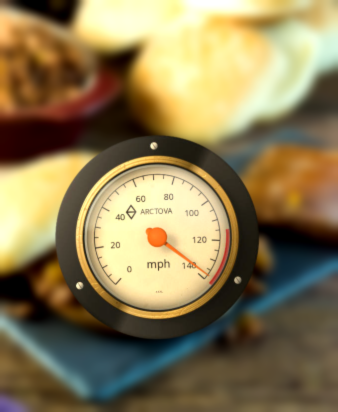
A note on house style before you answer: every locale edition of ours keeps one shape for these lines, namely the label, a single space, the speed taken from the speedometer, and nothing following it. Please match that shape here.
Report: 137.5 mph
